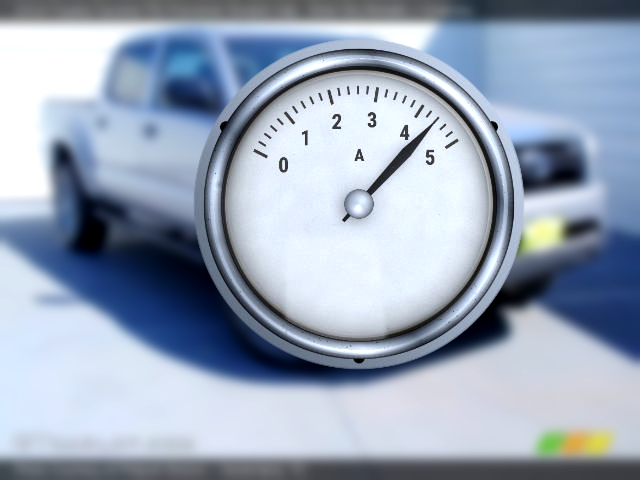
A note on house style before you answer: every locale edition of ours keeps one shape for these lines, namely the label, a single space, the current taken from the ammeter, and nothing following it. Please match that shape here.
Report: 4.4 A
